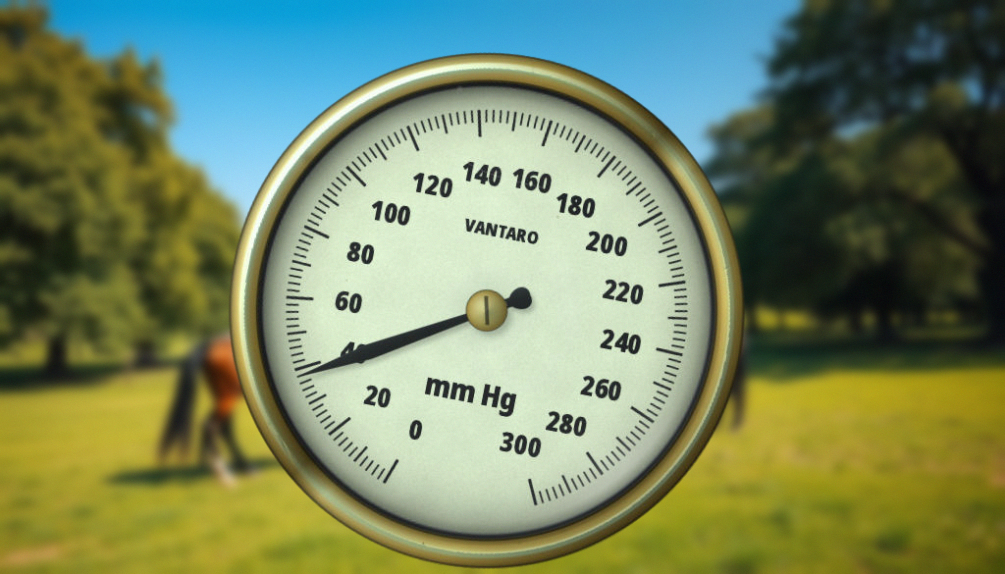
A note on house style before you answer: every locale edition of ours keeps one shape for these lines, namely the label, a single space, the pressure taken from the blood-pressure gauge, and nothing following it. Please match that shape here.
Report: 38 mmHg
